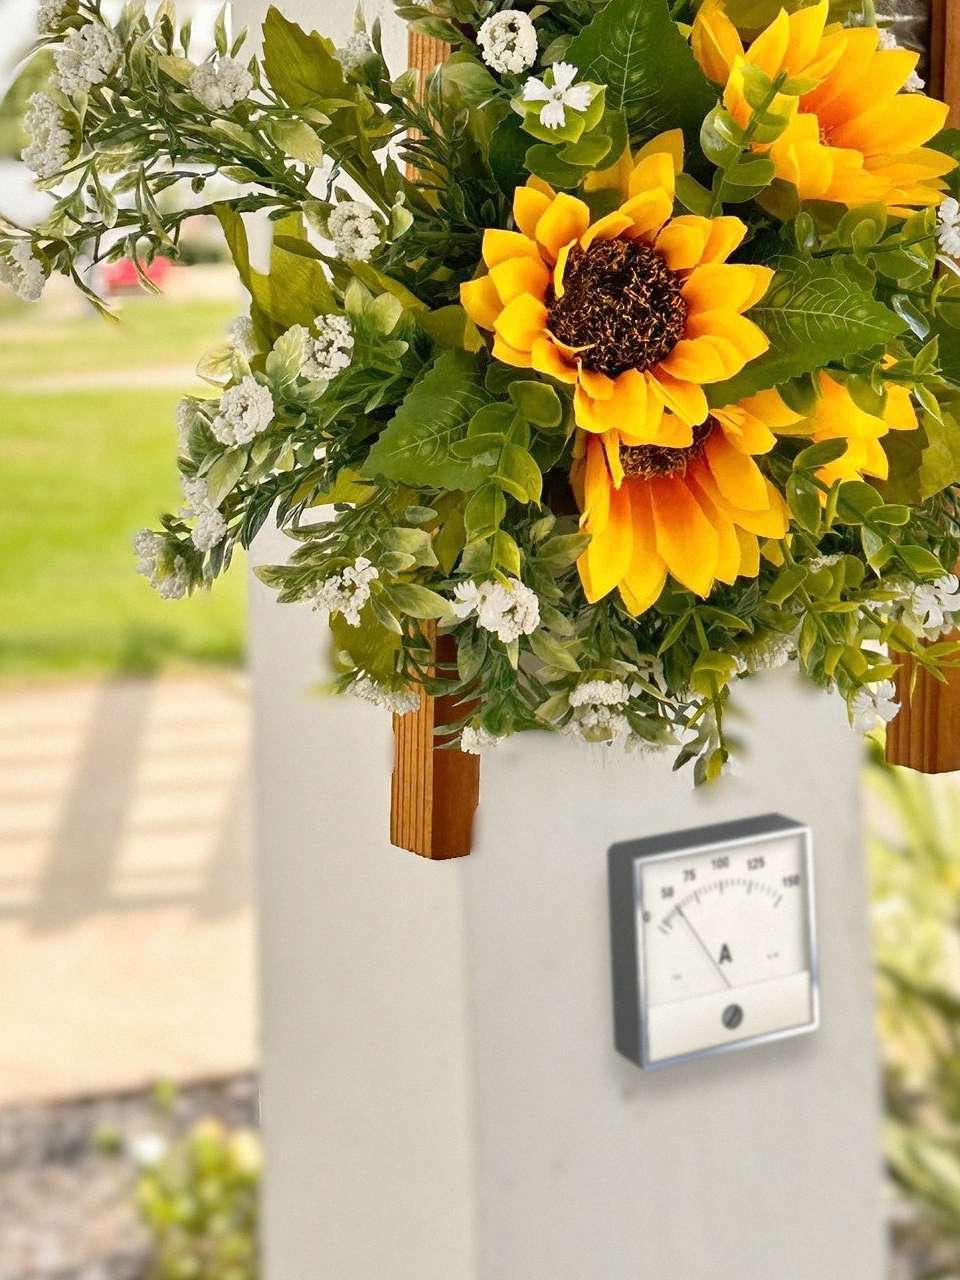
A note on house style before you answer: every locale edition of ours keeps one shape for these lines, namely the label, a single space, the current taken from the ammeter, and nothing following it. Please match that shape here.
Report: 50 A
